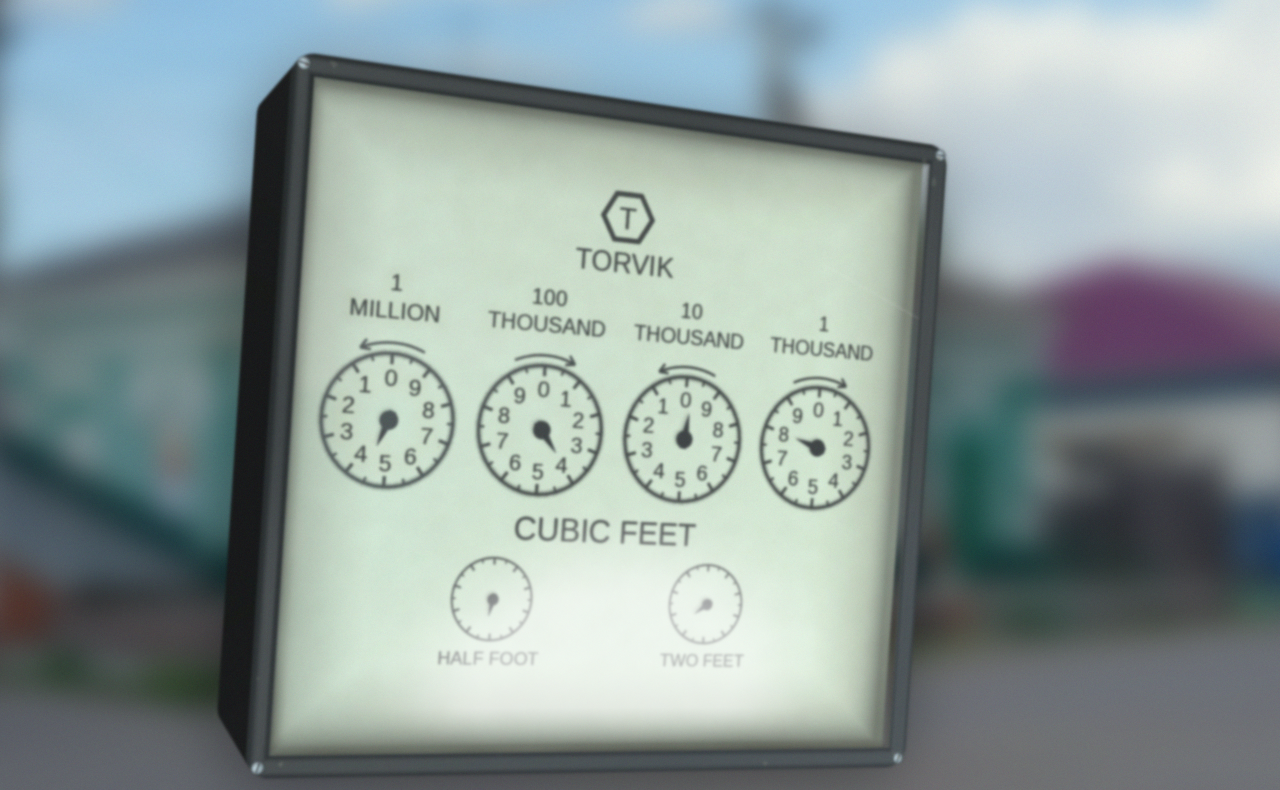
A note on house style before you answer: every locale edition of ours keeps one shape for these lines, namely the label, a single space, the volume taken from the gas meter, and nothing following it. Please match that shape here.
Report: 439800 ft³
